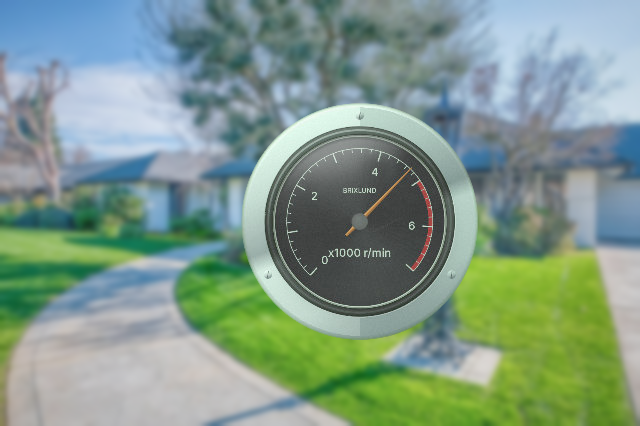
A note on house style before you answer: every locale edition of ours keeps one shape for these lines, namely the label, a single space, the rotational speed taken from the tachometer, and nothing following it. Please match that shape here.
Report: 4700 rpm
